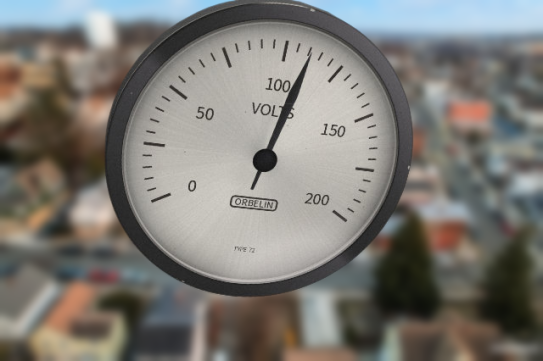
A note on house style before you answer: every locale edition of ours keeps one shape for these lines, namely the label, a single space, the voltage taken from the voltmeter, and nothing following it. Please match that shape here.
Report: 110 V
